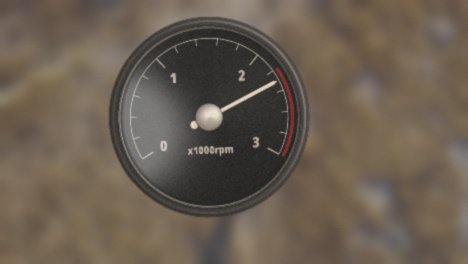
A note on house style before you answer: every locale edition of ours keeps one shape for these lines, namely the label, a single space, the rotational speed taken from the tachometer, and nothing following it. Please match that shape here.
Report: 2300 rpm
